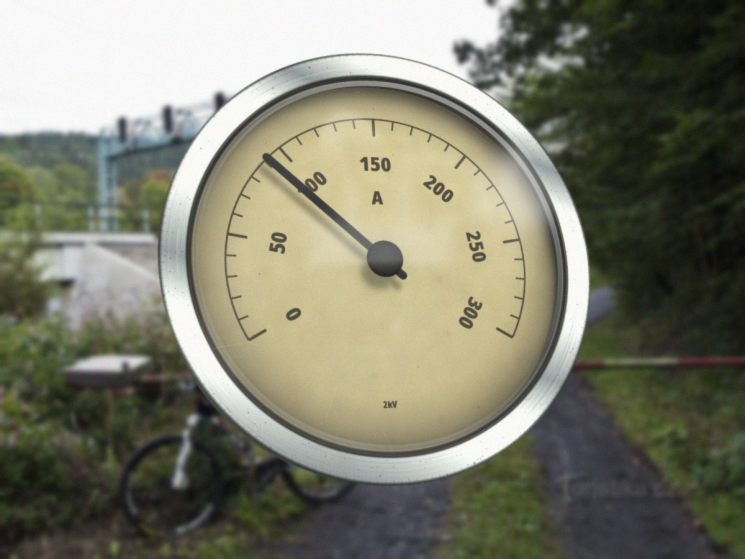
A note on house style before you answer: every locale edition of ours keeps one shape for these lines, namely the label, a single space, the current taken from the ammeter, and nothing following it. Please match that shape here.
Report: 90 A
